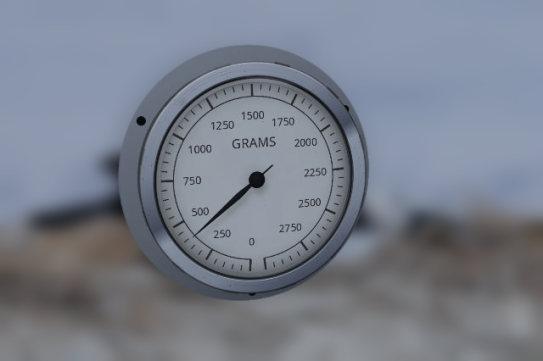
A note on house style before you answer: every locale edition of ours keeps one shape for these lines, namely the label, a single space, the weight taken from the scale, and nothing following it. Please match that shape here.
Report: 400 g
